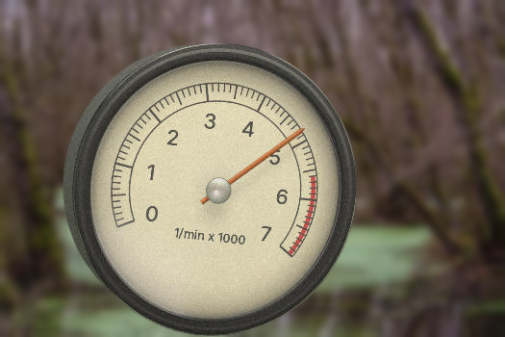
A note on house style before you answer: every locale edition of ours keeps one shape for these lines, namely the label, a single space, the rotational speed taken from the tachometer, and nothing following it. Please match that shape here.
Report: 4800 rpm
